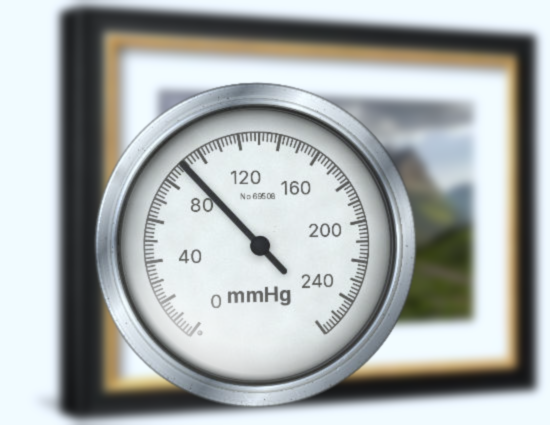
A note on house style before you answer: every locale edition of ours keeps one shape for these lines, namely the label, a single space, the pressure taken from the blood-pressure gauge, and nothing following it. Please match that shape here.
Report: 90 mmHg
